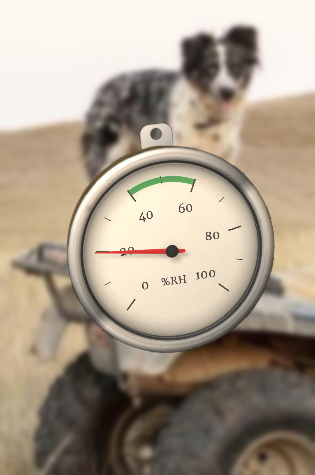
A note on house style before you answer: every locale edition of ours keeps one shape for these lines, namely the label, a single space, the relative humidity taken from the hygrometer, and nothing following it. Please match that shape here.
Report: 20 %
